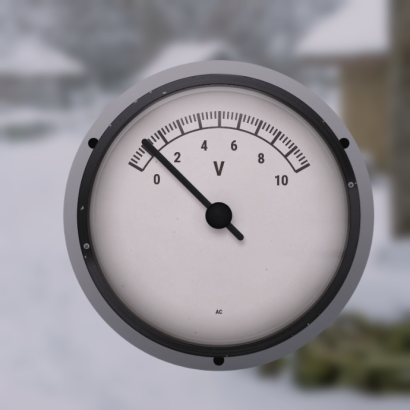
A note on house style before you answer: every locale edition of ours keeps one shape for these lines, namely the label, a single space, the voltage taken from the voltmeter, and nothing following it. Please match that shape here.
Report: 1.2 V
